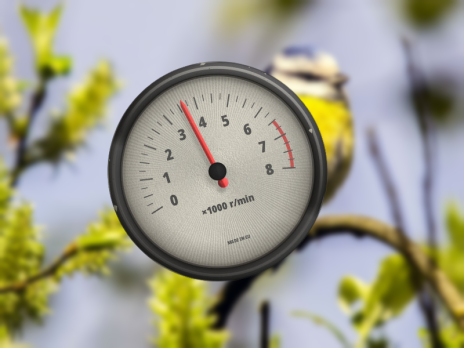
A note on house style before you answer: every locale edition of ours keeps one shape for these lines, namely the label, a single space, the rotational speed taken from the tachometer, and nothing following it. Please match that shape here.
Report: 3625 rpm
